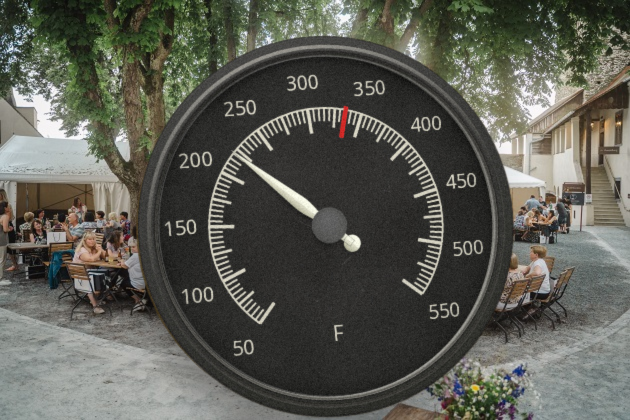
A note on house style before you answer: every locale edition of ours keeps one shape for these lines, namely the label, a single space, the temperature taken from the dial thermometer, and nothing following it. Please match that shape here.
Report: 220 °F
